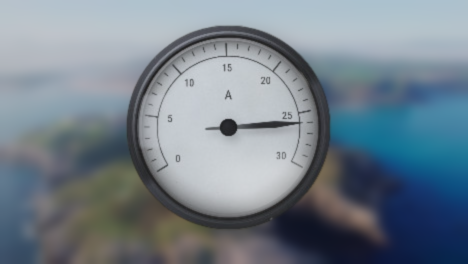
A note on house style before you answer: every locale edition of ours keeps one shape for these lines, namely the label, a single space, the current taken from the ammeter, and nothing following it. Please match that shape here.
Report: 26 A
